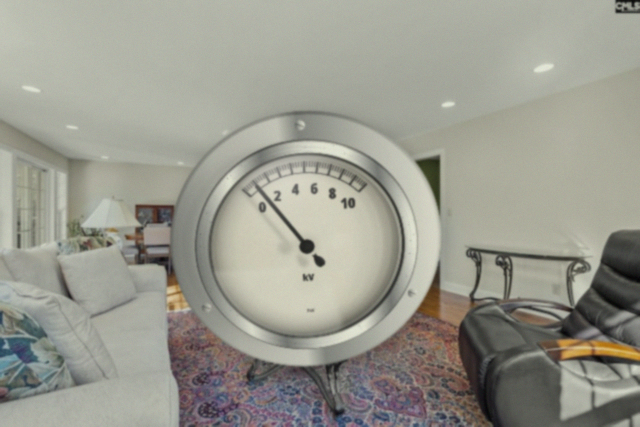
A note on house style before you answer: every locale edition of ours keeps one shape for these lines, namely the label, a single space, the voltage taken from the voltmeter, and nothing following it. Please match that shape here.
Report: 1 kV
